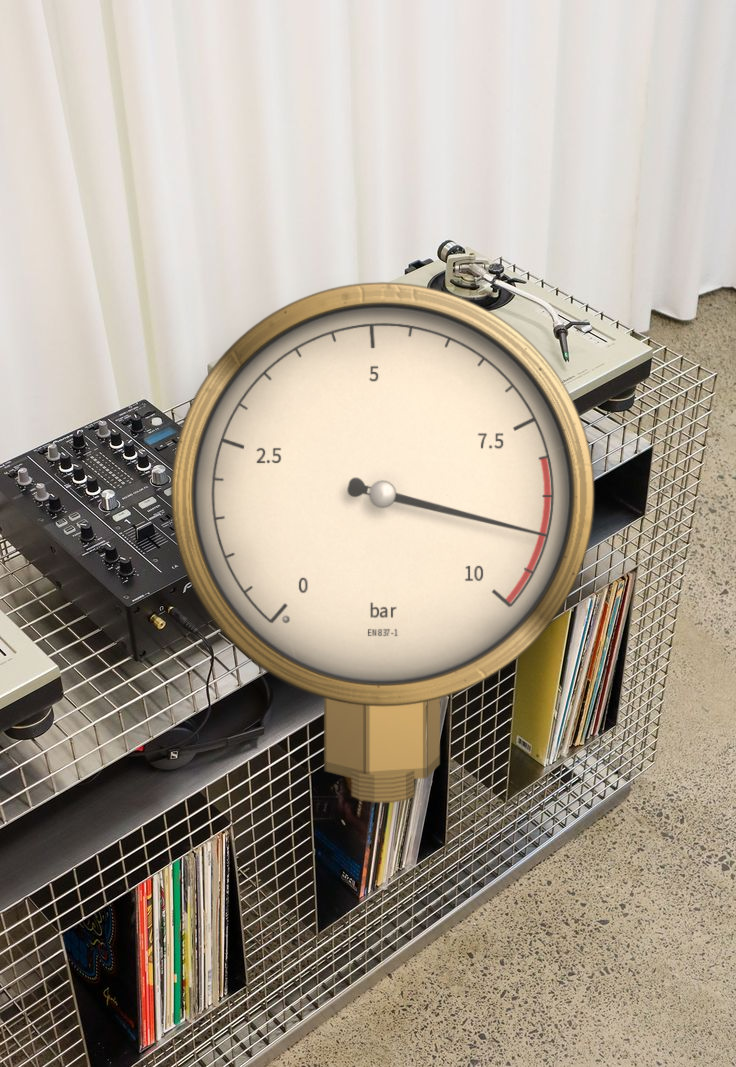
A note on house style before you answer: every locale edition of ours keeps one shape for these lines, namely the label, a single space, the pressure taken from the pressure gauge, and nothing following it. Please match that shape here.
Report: 9 bar
